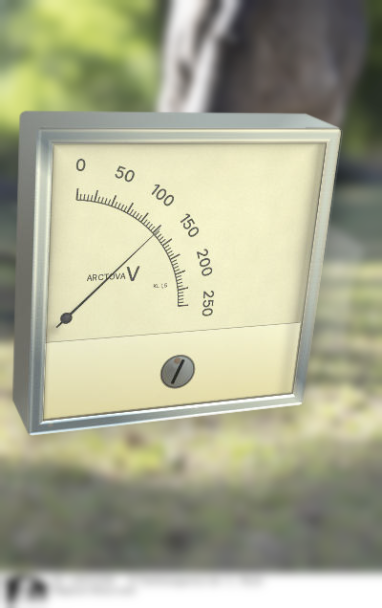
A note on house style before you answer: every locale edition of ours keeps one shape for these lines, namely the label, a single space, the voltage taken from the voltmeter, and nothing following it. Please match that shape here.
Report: 125 V
